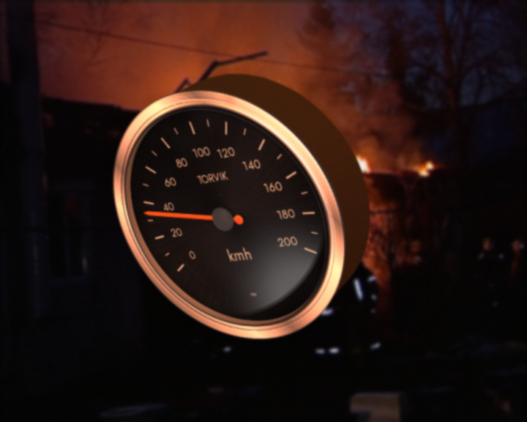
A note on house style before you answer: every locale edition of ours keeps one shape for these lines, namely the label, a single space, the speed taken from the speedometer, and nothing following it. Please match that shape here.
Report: 35 km/h
